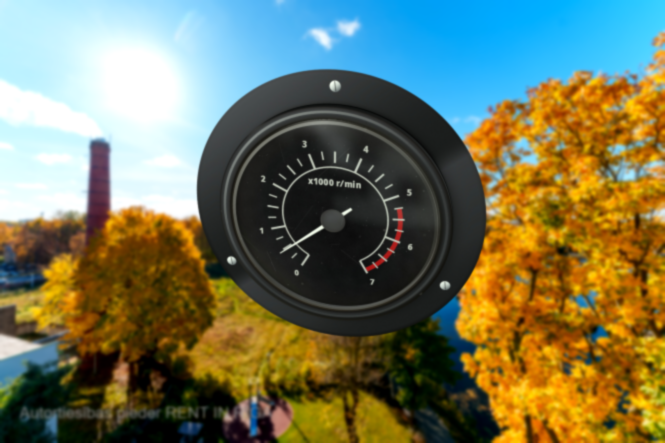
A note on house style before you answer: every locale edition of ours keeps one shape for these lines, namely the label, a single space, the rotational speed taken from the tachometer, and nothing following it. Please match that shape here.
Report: 500 rpm
